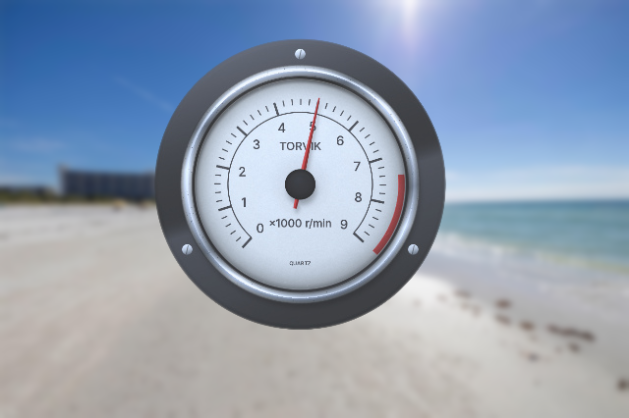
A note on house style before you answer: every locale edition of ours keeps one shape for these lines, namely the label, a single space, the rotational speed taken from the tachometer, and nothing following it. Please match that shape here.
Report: 5000 rpm
